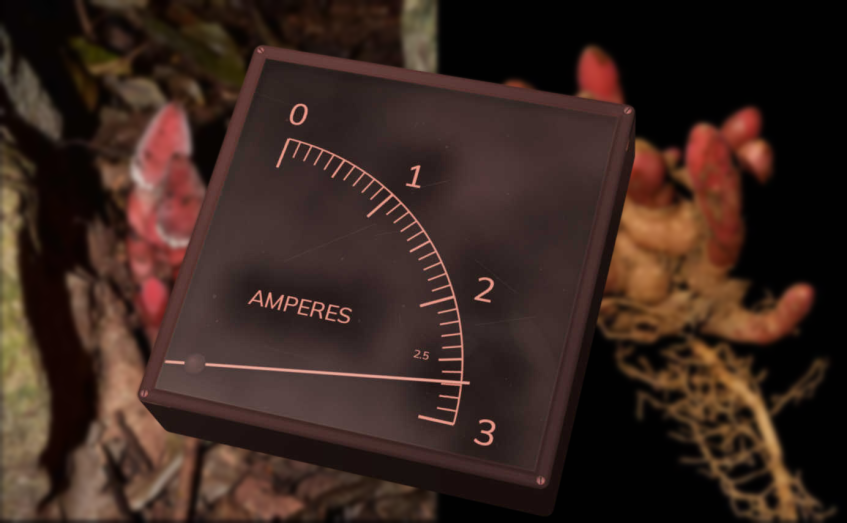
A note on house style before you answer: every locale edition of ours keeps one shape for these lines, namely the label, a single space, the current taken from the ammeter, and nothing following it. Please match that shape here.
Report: 2.7 A
